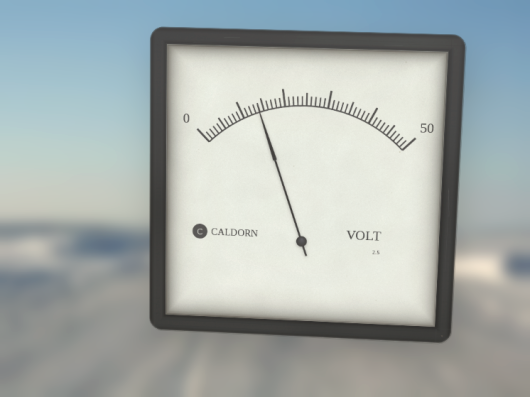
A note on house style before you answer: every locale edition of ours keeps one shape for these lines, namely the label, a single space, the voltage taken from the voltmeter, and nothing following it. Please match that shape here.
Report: 14 V
